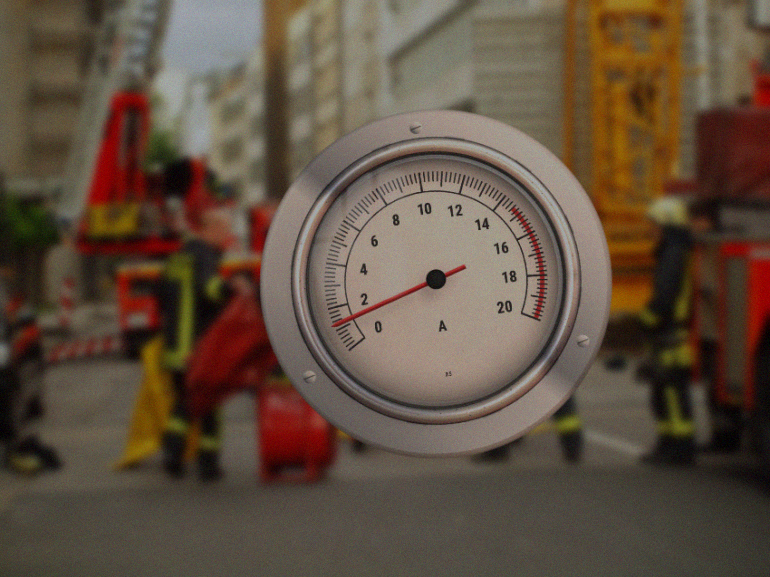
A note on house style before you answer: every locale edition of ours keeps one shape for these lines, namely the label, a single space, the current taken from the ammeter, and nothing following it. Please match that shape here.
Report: 1.2 A
